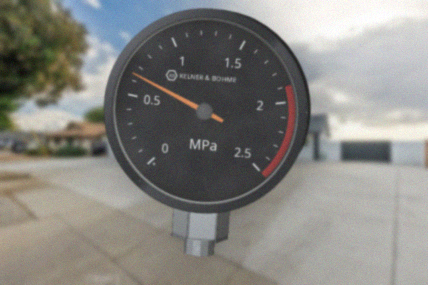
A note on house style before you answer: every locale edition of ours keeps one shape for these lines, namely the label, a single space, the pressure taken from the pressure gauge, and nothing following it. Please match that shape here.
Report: 0.65 MPa
